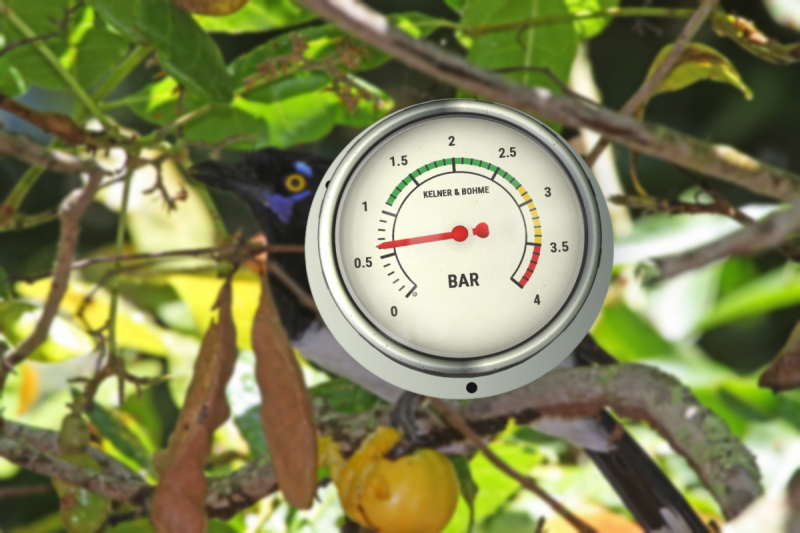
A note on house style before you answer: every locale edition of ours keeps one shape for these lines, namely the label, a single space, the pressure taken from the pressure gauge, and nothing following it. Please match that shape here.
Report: 0.6 bar
